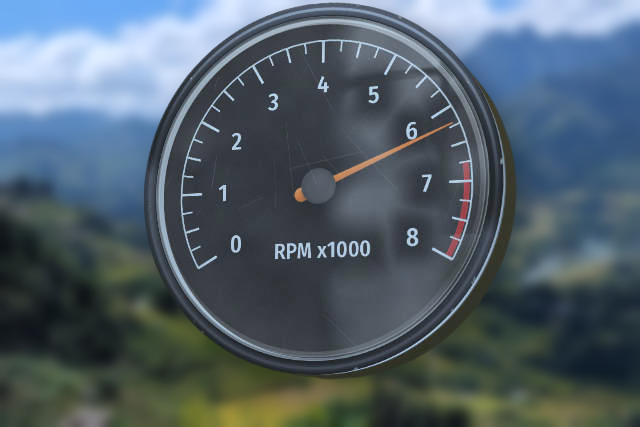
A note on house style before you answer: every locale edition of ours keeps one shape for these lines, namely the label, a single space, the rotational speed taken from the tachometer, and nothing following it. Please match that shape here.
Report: 6250 rpm
